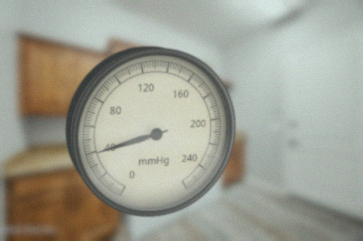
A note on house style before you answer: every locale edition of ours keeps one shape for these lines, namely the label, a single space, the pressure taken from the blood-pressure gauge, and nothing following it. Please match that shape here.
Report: 40 mmHg
